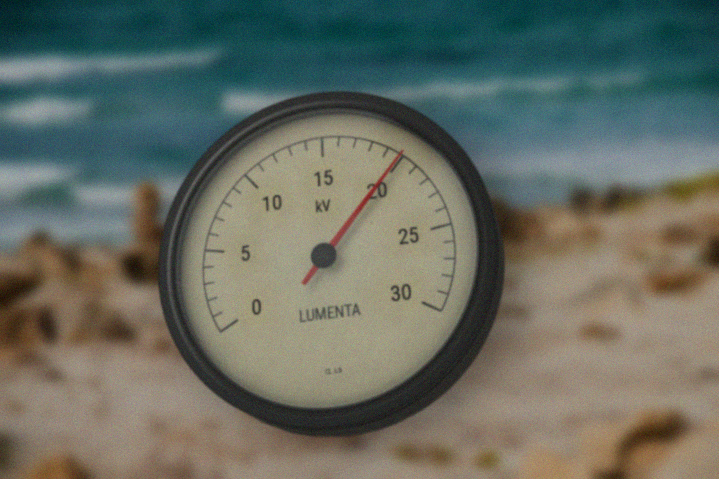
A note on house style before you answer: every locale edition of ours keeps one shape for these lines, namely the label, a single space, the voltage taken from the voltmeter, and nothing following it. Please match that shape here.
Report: 20 kV
